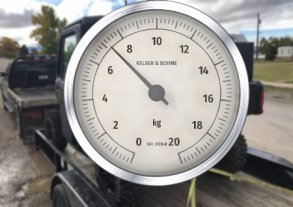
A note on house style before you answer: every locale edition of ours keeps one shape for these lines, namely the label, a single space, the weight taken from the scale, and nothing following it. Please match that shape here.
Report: 7.2 kg
